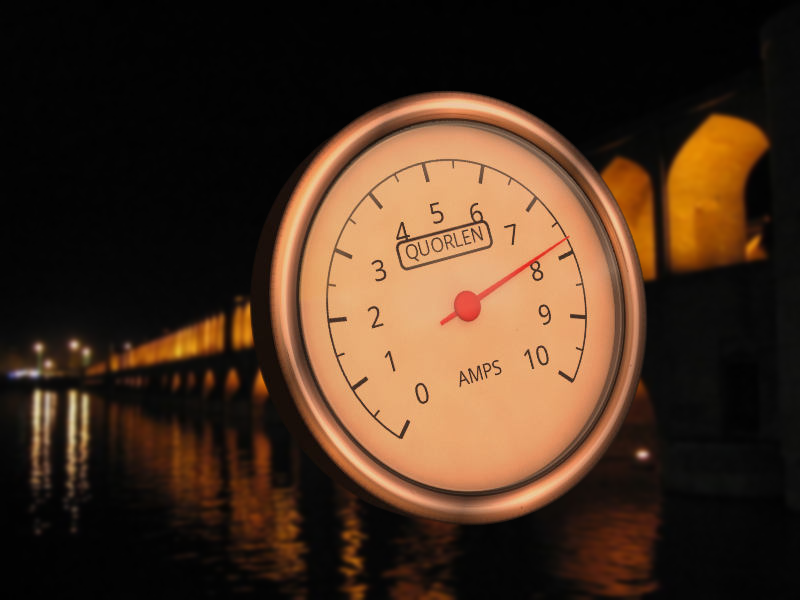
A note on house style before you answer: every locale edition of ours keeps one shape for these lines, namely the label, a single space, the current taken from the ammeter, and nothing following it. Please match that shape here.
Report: 7.75 A
